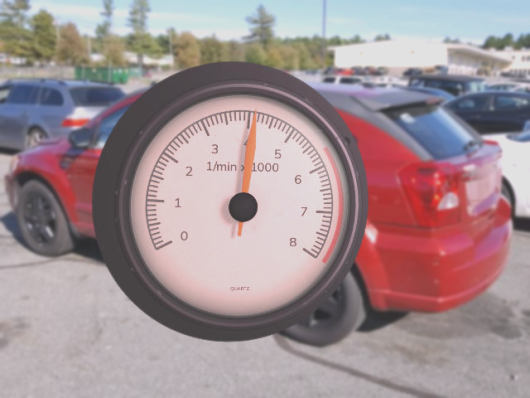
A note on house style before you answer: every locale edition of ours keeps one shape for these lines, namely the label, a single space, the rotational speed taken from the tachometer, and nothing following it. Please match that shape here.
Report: 4100 rpm
